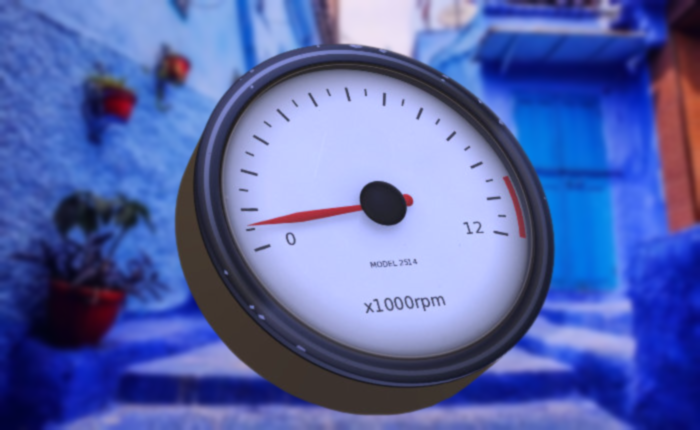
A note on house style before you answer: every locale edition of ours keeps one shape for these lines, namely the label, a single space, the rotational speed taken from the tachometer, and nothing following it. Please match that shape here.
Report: 500 rpm
